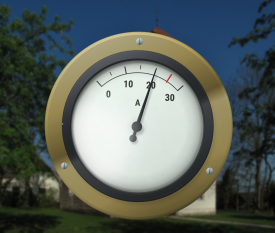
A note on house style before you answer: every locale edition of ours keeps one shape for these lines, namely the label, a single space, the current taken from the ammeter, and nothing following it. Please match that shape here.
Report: 20 A
